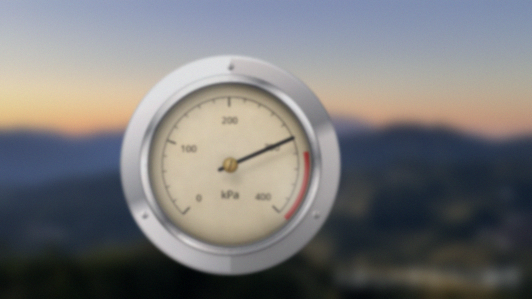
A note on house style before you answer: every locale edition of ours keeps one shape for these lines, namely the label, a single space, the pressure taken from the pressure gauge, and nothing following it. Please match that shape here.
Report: 300 kPa
